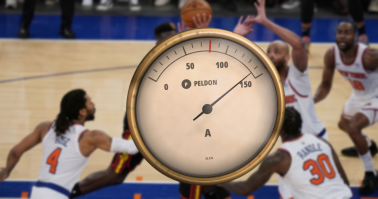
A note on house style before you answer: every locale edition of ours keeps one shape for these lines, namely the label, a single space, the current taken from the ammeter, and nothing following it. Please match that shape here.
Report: 140 A
